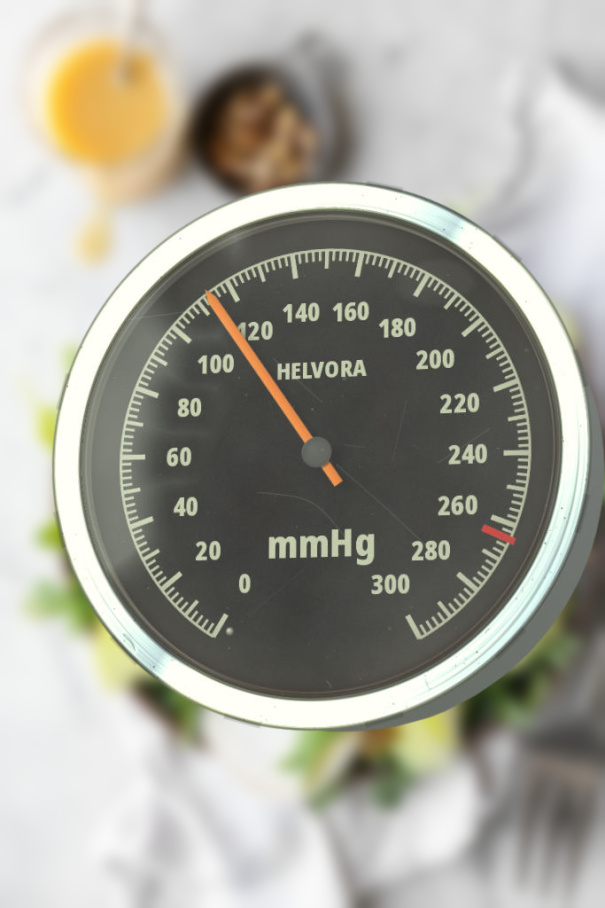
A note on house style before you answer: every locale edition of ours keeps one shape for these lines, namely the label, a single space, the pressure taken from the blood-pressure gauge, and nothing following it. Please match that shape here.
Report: 114 mmHg
